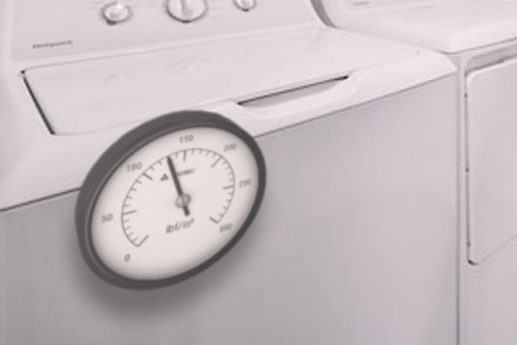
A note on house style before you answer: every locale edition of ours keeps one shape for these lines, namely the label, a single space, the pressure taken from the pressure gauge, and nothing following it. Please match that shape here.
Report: 130 psi
